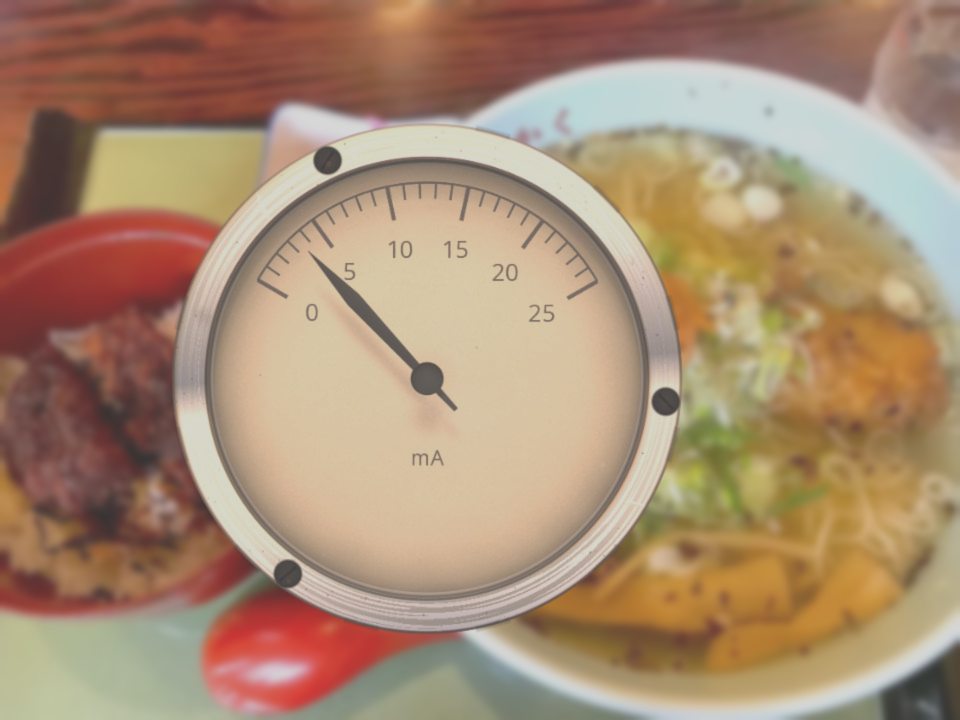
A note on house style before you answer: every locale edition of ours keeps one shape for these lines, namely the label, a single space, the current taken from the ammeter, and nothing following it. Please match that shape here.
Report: 3.5 mA
